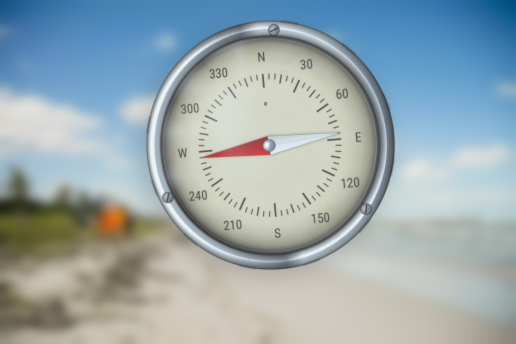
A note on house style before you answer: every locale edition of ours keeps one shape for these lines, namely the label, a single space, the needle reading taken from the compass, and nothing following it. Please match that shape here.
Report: 265 °
